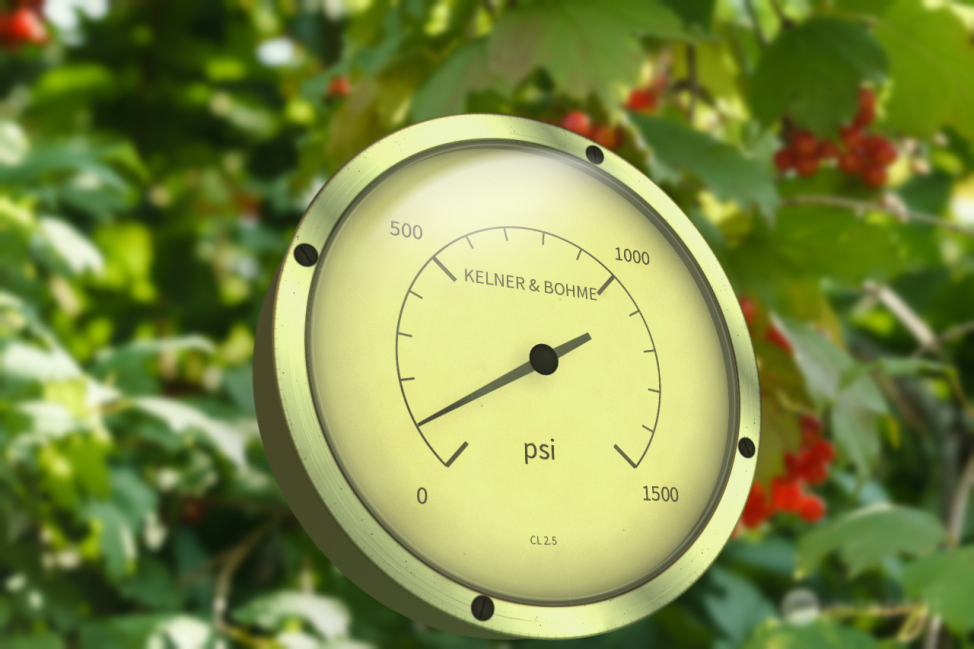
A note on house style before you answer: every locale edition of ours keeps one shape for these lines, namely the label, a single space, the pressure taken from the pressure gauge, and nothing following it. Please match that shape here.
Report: 100 psi
